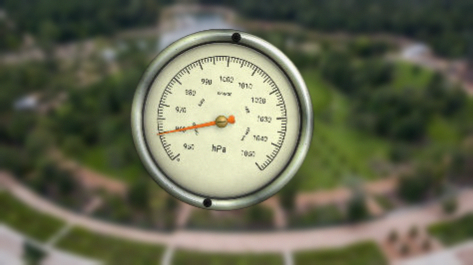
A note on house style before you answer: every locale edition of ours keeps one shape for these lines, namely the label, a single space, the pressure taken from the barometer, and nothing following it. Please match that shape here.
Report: 960 hPa
